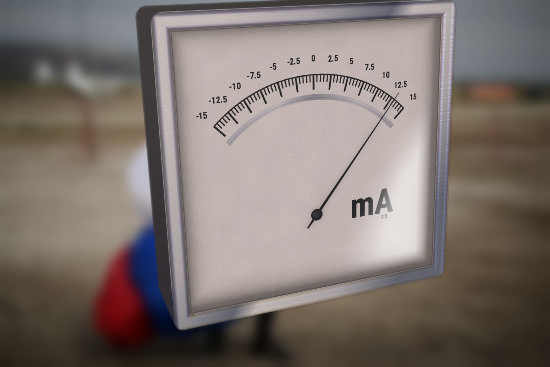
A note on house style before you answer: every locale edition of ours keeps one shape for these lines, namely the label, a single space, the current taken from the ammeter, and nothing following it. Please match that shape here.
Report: 12.5 mA
